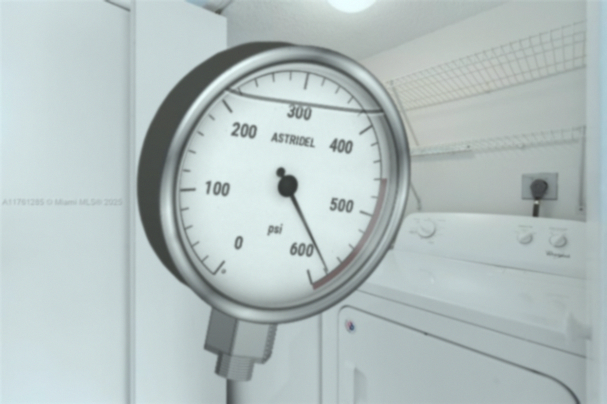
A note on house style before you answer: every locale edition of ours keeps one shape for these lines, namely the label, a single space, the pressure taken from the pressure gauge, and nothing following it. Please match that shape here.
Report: 580 psi
